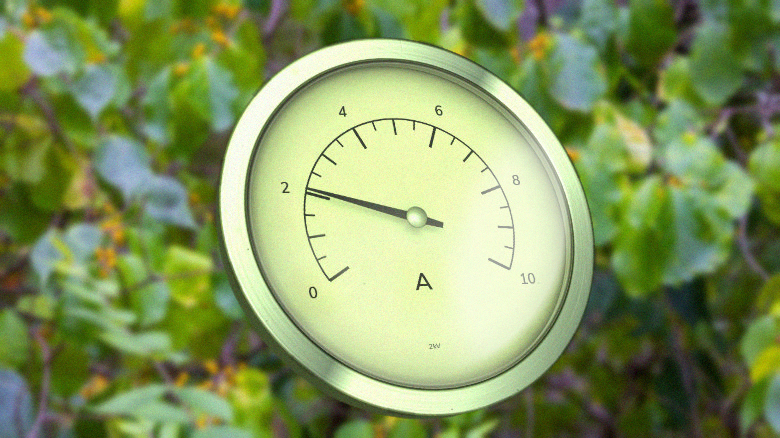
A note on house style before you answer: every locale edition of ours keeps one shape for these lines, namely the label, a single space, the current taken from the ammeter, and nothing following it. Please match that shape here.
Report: 2 A
